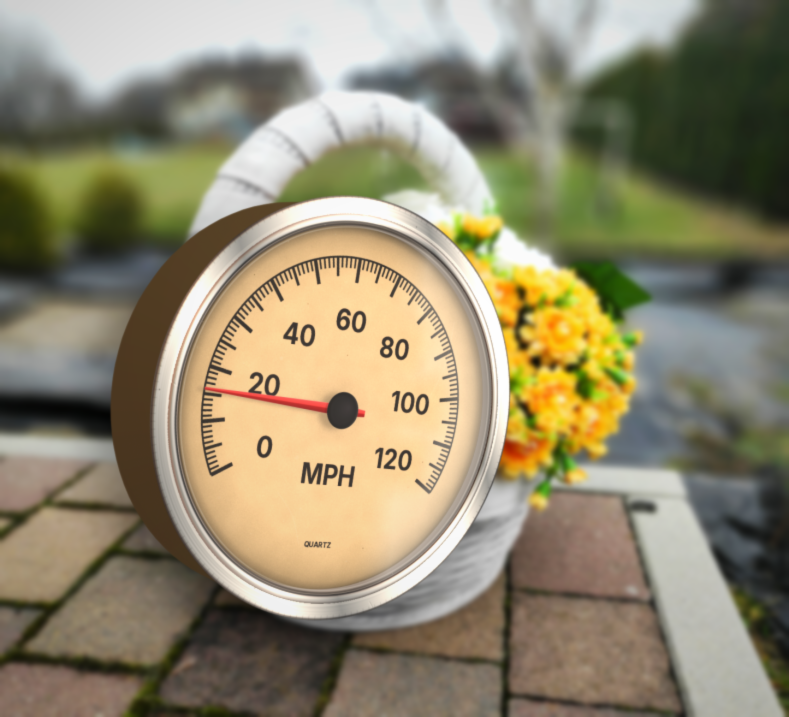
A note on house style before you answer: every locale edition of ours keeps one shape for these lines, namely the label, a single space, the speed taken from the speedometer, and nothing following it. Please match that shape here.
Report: 16 mph
